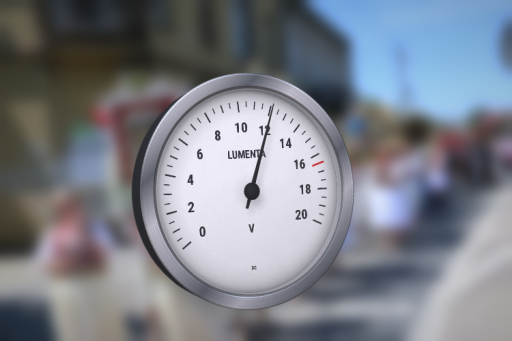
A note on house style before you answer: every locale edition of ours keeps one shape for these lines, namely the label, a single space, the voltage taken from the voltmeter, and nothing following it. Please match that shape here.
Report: 12 V
